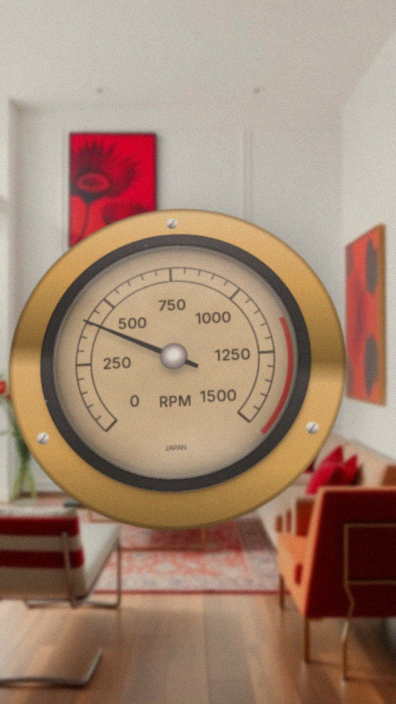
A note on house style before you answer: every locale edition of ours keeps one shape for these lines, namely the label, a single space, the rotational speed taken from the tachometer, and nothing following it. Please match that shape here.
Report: 400 rpm
